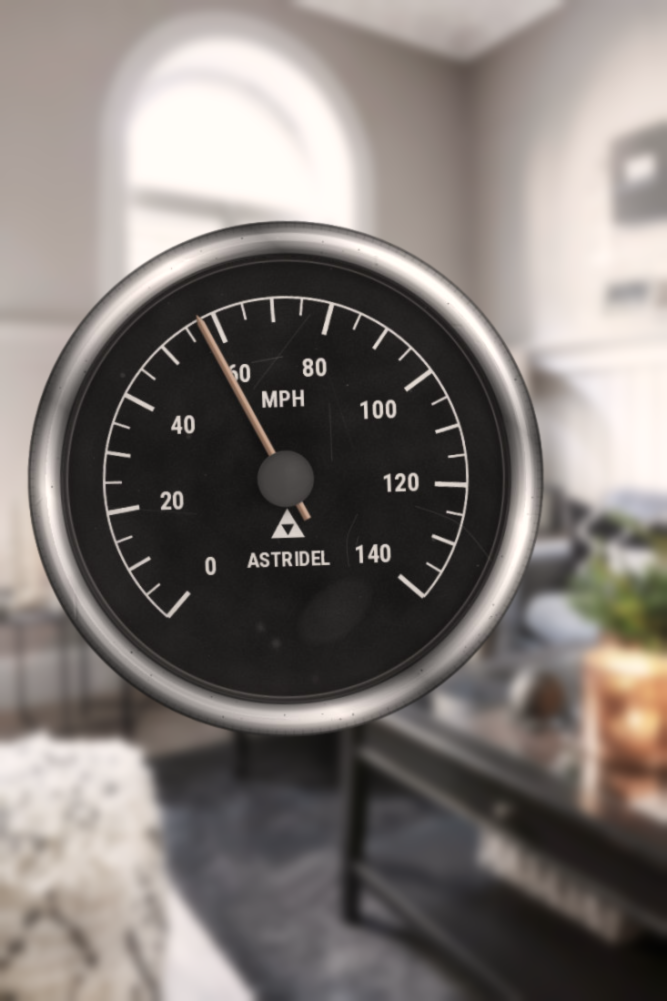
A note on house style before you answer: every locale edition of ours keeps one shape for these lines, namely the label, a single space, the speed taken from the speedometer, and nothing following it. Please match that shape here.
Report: 57.5 mph
